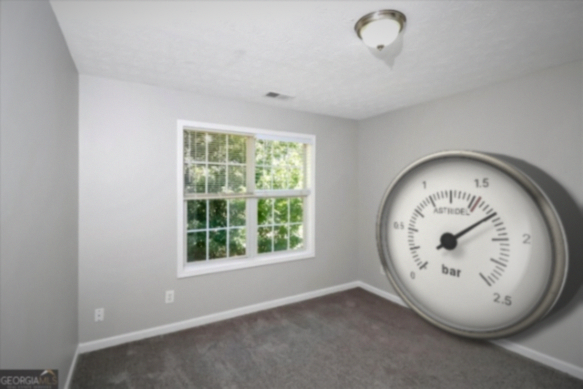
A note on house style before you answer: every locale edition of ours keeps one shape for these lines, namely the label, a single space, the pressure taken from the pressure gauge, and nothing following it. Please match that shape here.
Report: 1.75 bar
